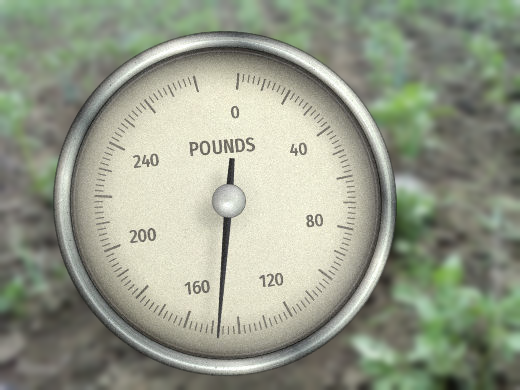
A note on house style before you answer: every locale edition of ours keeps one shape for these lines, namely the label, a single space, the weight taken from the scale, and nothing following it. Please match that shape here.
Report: 148 lb
